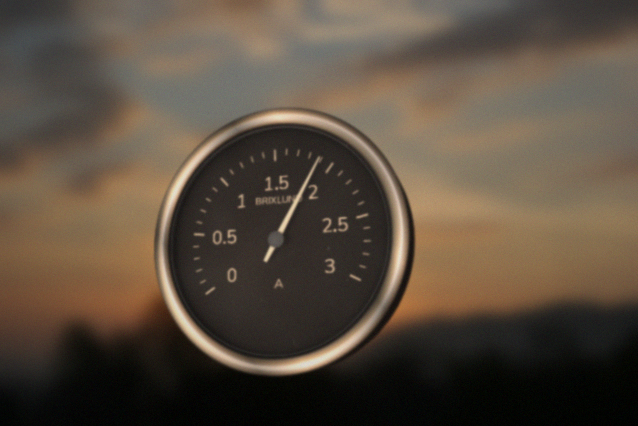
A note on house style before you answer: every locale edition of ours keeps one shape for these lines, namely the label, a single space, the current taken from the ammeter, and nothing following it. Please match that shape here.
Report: 1.9 A
